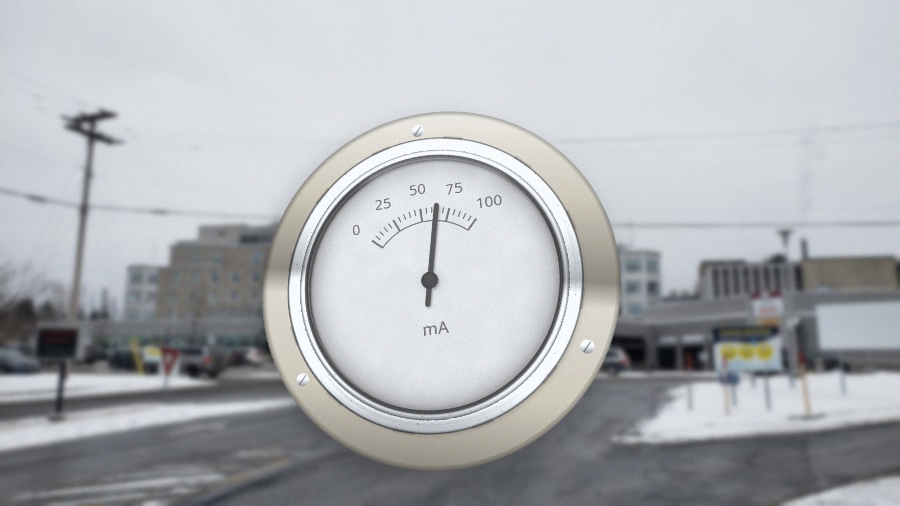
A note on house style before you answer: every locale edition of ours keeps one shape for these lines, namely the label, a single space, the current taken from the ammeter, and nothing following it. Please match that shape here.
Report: 65 mA
